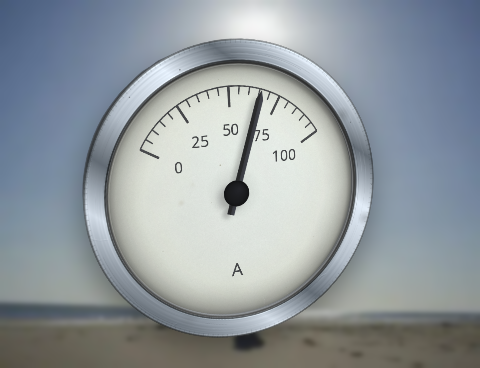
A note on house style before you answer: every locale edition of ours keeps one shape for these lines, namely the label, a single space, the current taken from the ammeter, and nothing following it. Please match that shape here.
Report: 65 A
